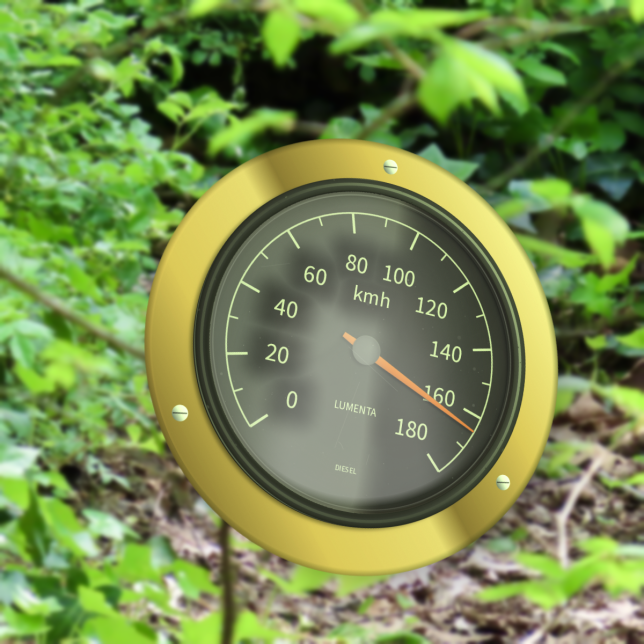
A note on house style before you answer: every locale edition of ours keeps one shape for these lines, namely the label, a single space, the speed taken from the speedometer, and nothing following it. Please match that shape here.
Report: 165 km/h
